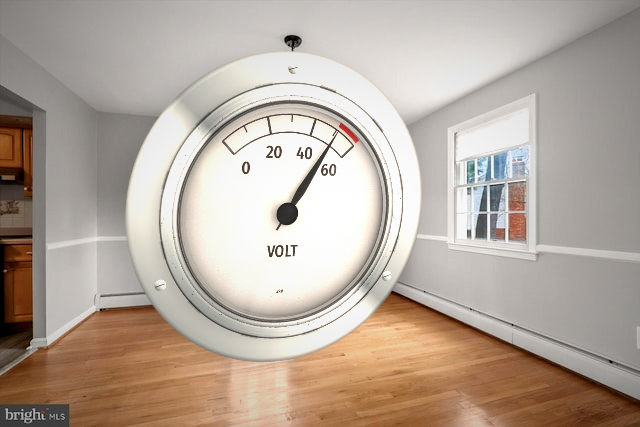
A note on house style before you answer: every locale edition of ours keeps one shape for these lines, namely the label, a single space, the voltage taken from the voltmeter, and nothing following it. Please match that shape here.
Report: 50 V
